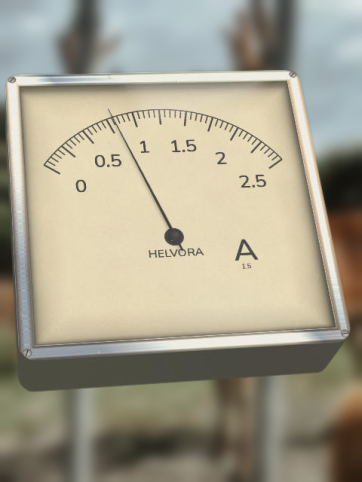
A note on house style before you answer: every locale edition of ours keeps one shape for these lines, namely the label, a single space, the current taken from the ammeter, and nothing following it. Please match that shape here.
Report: 0.8 A
